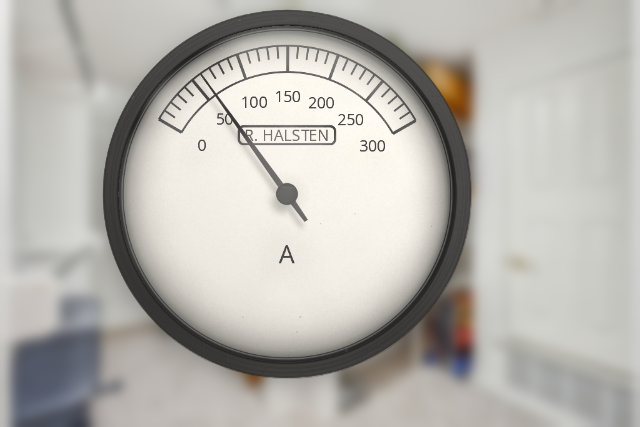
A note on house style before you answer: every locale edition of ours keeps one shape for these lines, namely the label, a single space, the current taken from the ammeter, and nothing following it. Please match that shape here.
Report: 60 A
